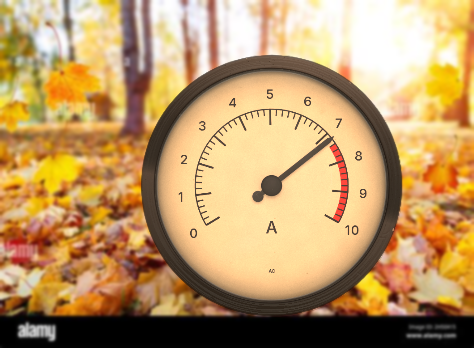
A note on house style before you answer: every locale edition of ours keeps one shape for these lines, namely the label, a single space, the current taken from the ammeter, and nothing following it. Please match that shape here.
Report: 7.2 A
